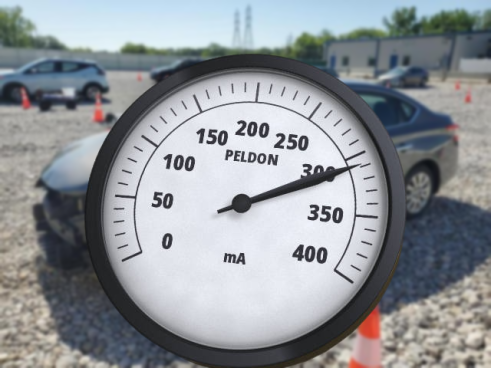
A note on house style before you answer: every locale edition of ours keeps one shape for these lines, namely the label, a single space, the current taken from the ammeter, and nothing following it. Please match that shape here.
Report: 310 mA
